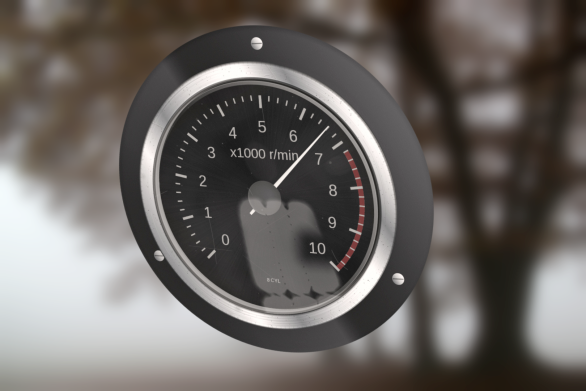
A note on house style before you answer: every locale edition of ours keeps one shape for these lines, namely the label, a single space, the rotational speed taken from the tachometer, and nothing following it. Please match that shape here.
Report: 6600 rpm
